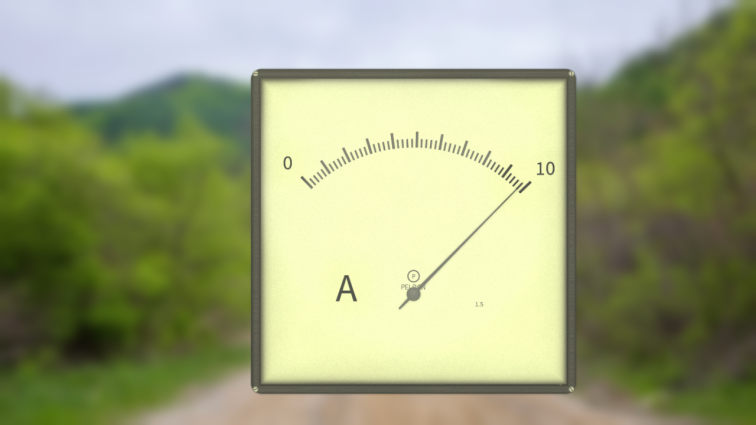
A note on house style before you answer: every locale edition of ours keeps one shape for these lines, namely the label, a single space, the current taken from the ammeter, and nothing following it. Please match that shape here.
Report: 9.8 A
